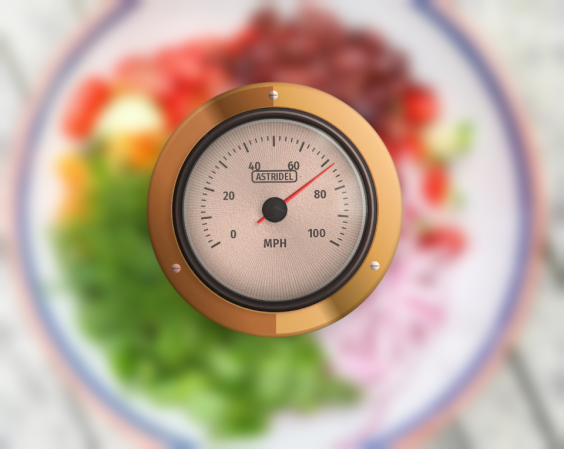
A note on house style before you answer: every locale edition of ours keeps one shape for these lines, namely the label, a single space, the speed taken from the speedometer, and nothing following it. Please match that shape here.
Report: 72 mph
